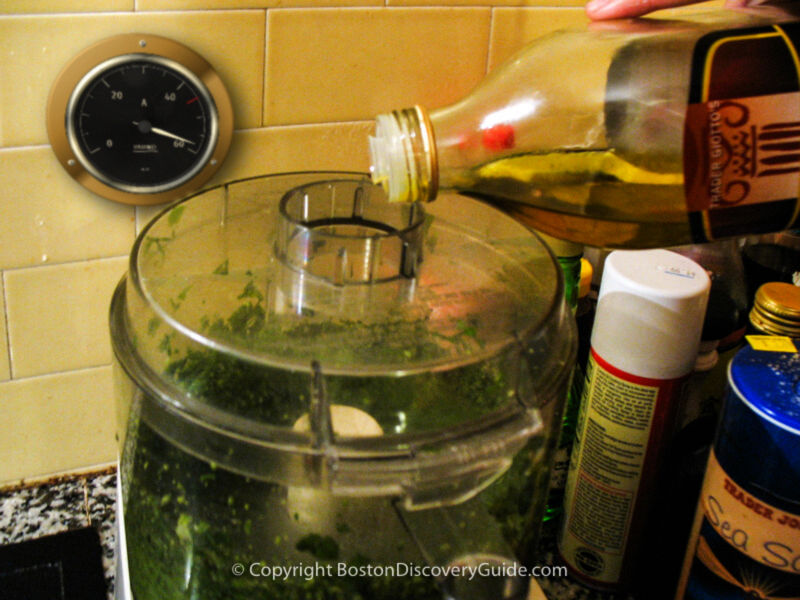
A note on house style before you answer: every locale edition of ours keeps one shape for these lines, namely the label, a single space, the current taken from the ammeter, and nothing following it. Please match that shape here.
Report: 57.5 A
